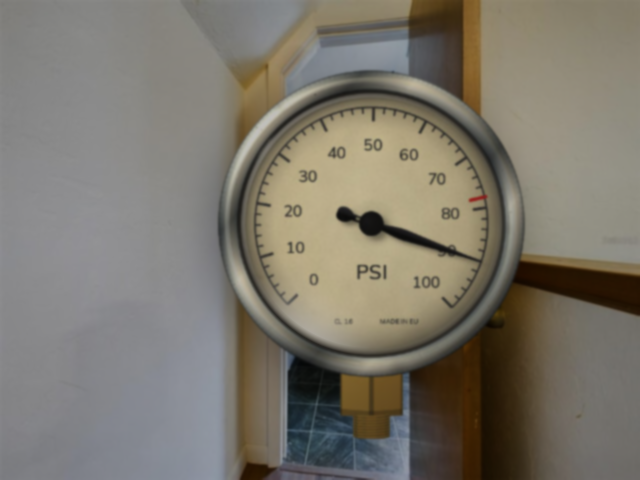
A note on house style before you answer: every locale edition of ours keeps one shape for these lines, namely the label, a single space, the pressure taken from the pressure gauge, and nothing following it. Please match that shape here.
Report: 90 psi
